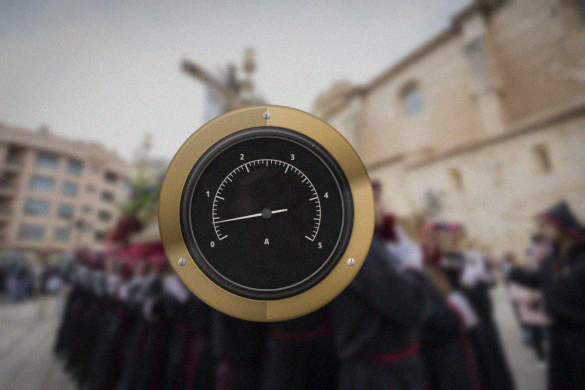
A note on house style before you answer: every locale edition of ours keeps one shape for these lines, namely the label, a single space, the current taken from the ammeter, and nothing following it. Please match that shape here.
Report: 0.4 A
